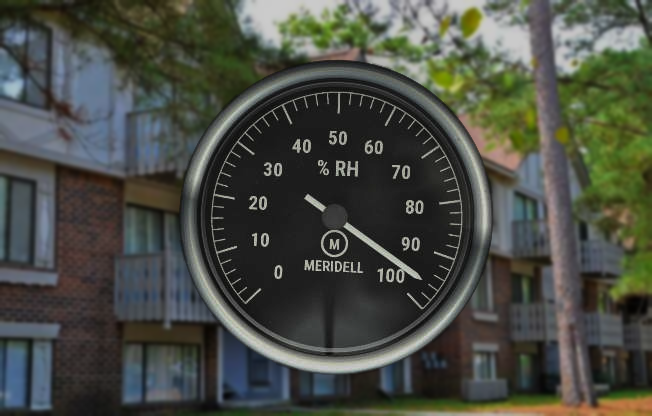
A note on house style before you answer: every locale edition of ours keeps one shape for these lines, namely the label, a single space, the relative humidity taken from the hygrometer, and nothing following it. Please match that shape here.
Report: 96 %
